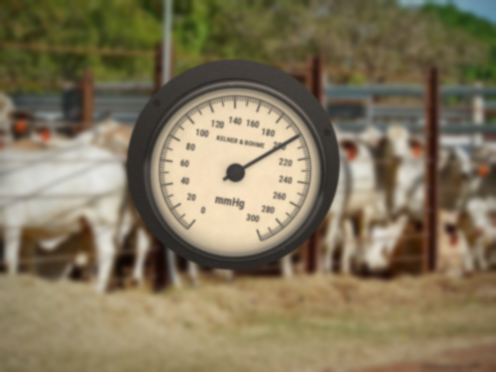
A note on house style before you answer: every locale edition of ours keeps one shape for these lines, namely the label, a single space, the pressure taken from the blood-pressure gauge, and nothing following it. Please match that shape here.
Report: 200 mmHg
